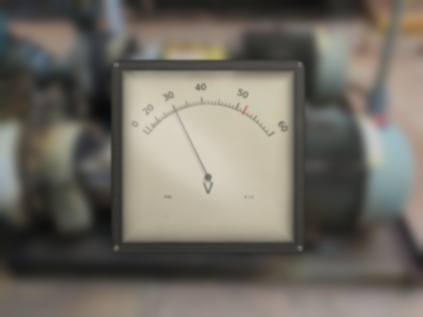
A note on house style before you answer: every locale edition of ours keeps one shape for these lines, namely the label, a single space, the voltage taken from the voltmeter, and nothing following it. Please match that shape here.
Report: 30 V
